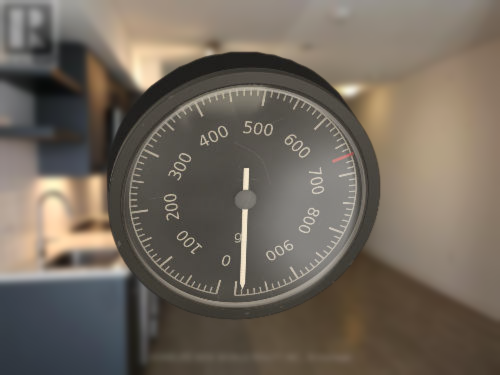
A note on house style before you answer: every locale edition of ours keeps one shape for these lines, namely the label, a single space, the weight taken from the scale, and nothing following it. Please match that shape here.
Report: 990 g
